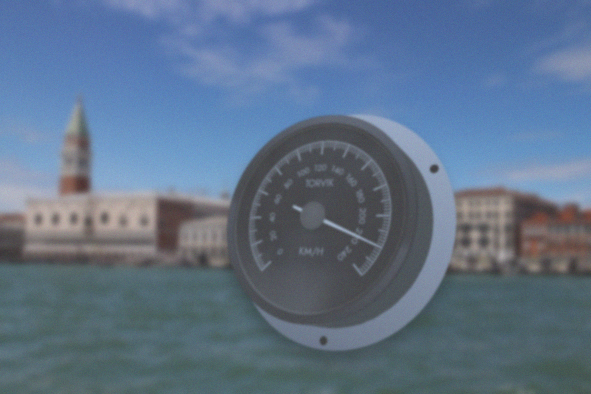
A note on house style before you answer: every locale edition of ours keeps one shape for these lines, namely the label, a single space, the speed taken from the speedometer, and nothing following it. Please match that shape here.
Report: 220 km/h
